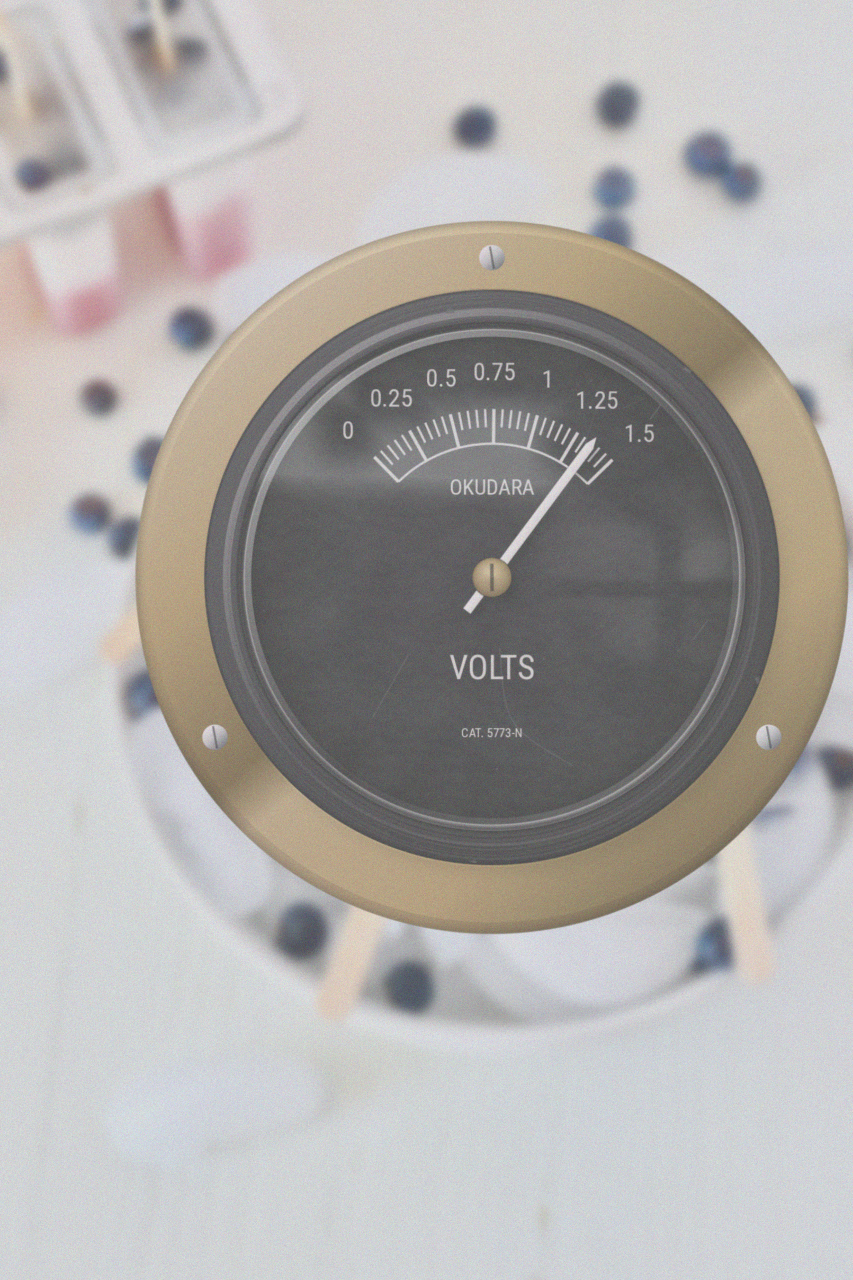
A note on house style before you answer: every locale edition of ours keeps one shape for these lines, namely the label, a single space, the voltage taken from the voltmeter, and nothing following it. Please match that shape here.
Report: 1.35 V
